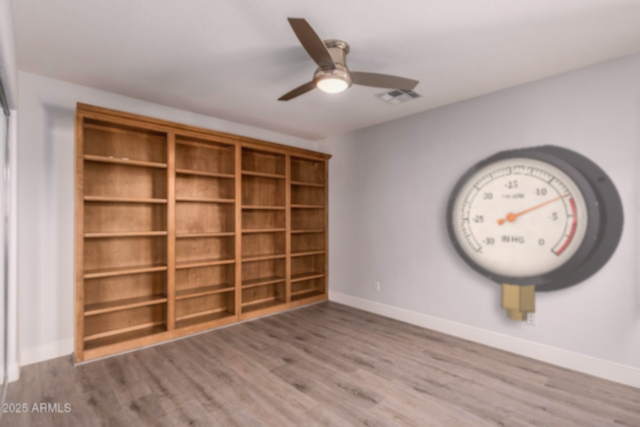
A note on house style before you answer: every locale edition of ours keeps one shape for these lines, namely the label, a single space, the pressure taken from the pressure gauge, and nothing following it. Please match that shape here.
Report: -7.5 inHg
